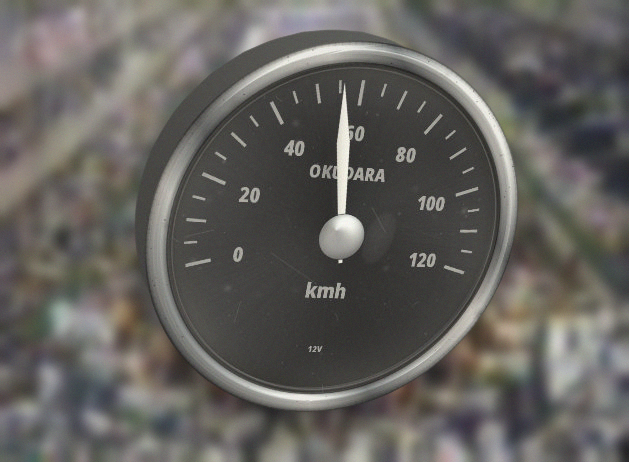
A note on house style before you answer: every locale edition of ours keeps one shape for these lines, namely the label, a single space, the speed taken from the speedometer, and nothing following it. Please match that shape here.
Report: 55 km/h
